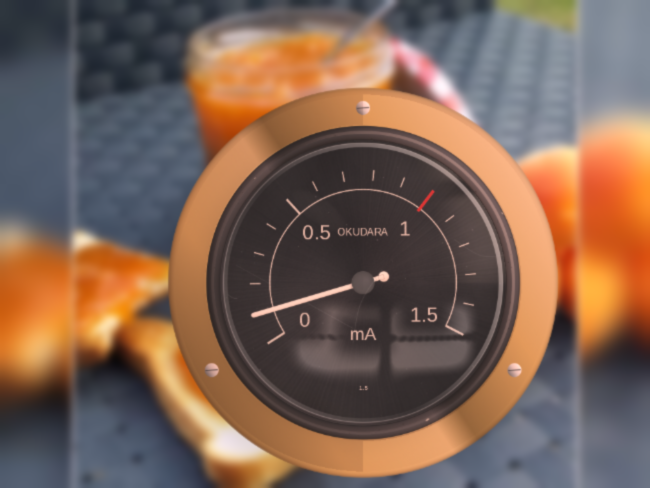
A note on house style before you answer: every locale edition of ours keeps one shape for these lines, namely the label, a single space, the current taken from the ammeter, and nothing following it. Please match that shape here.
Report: 0.1 mA
